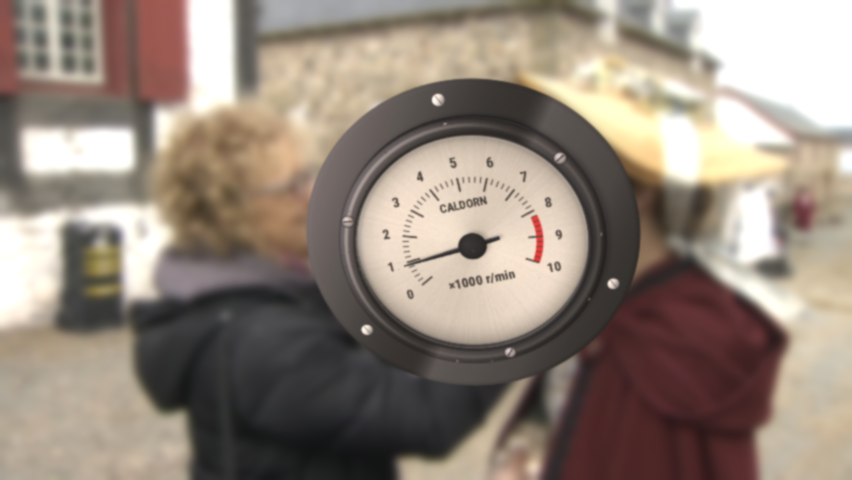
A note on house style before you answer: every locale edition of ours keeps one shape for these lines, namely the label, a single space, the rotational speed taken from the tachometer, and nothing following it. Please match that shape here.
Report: 1000 rpm
